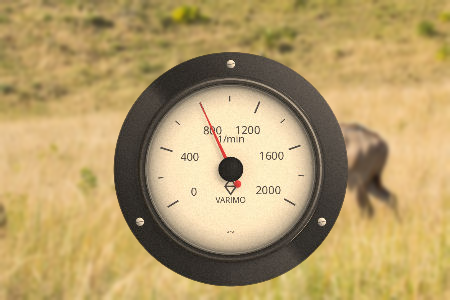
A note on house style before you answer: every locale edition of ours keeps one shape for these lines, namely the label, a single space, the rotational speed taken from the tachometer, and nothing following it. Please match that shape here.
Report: 800 rpm
